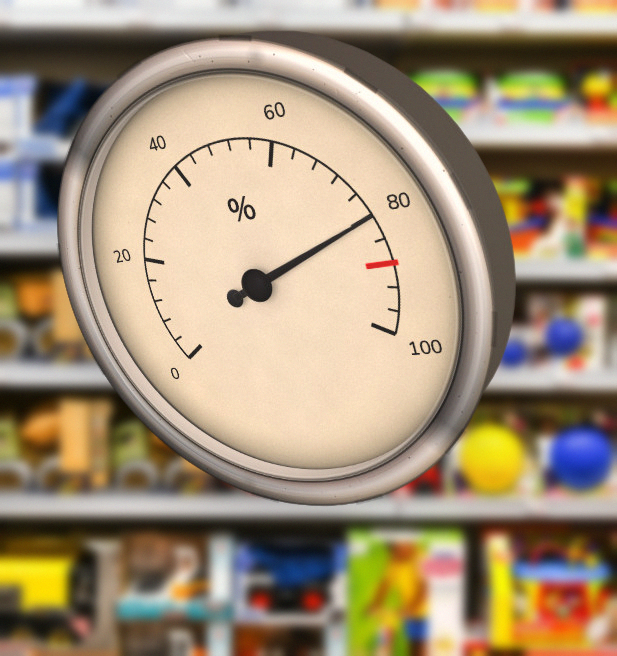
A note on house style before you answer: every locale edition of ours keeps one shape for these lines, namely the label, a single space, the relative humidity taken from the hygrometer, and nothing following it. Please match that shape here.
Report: 80 %
